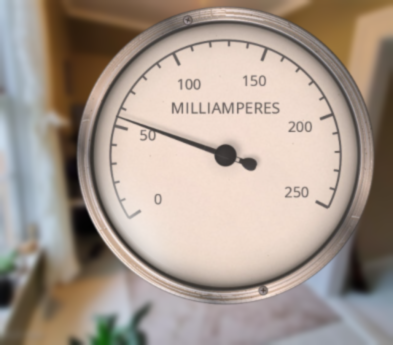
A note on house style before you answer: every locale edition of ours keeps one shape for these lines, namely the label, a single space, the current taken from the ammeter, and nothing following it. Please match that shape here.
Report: 55 mA
